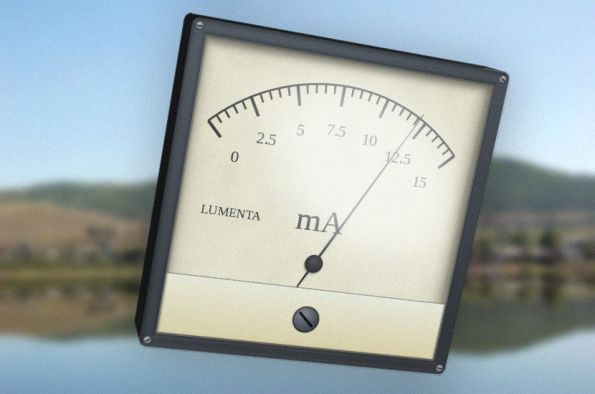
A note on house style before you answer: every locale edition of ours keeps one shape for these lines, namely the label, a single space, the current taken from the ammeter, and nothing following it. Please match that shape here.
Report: 12 mA
